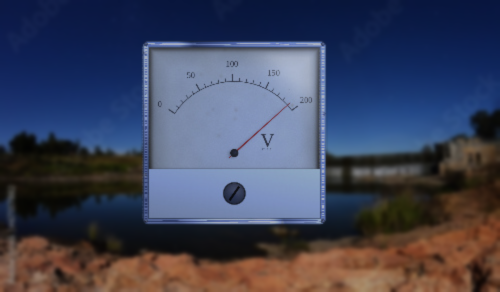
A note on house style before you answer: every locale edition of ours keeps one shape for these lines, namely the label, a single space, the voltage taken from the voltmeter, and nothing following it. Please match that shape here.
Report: 190 V
